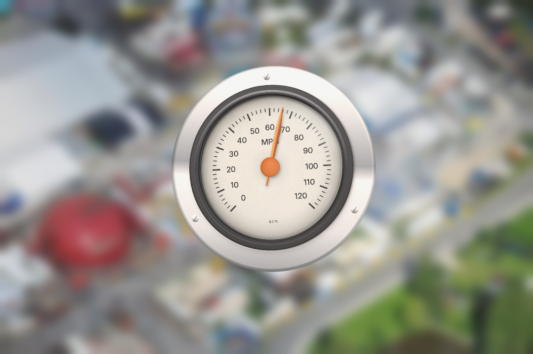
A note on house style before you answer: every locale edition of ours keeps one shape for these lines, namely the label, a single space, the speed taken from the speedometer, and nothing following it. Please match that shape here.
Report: 66 mph
